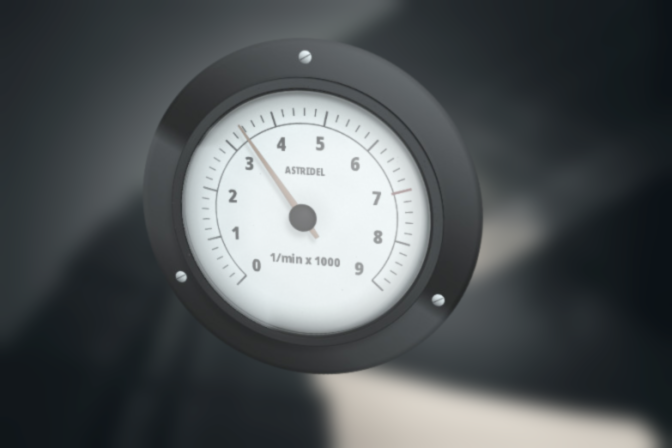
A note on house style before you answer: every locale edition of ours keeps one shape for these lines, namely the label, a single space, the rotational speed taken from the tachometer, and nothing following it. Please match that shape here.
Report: 3400 rpm
